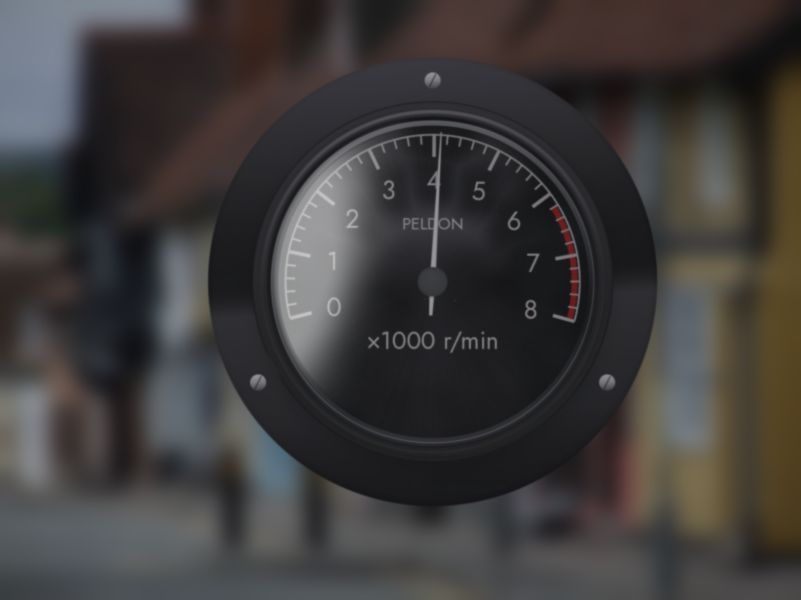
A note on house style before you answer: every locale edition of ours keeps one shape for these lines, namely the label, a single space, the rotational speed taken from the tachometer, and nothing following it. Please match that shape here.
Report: 4100 rpm
